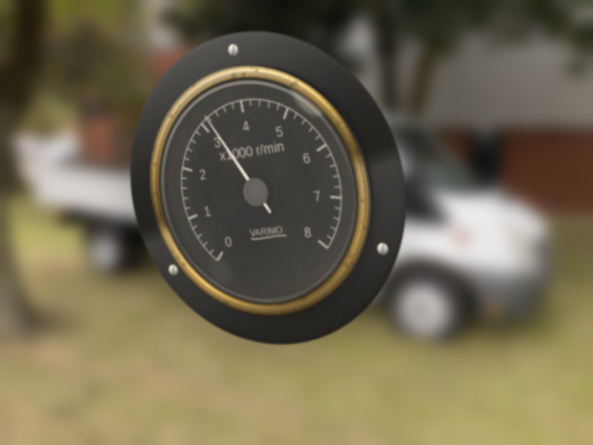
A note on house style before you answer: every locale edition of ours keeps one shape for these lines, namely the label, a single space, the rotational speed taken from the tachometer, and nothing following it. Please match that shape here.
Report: 3200 rpm
